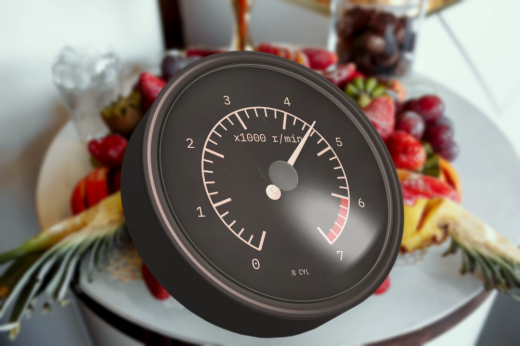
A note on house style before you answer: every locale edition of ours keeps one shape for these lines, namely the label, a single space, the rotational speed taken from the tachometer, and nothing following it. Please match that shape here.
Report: 4500 rpm
